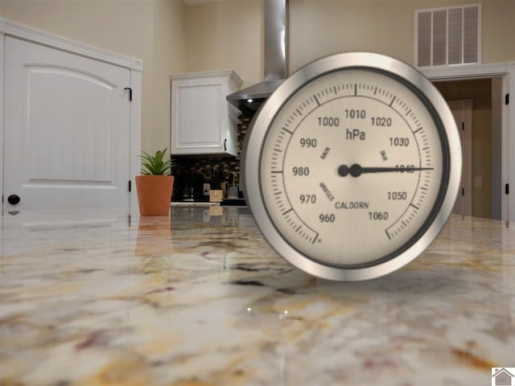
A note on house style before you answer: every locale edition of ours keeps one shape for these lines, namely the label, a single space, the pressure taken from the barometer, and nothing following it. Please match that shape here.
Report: 1040 hPa
